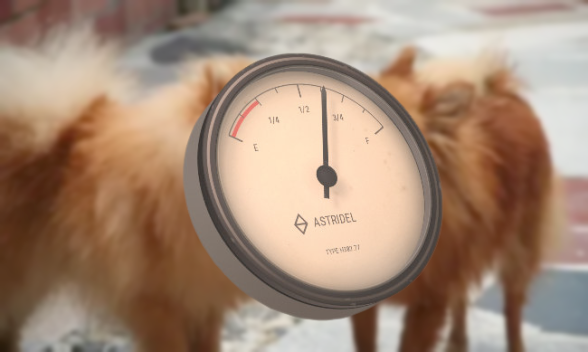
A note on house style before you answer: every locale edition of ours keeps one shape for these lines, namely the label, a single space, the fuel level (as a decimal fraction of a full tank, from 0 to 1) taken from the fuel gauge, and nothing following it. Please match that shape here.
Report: 0.625
